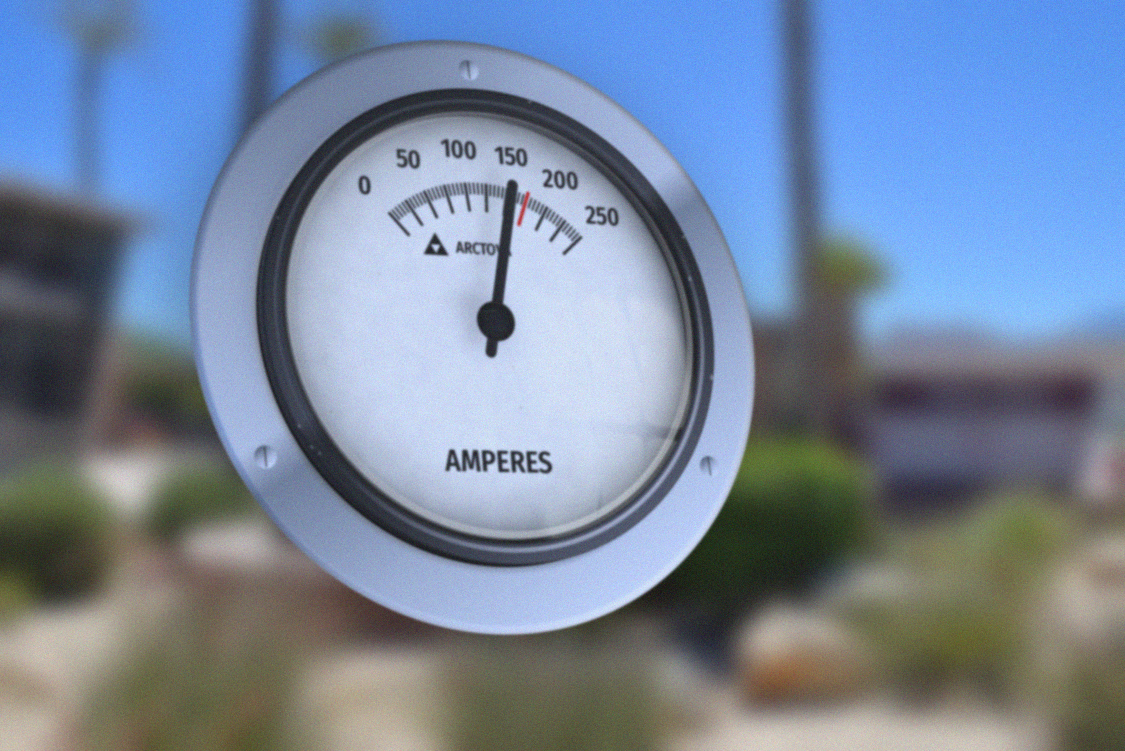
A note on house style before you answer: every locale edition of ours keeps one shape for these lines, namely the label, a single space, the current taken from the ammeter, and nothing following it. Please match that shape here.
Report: 150 A
